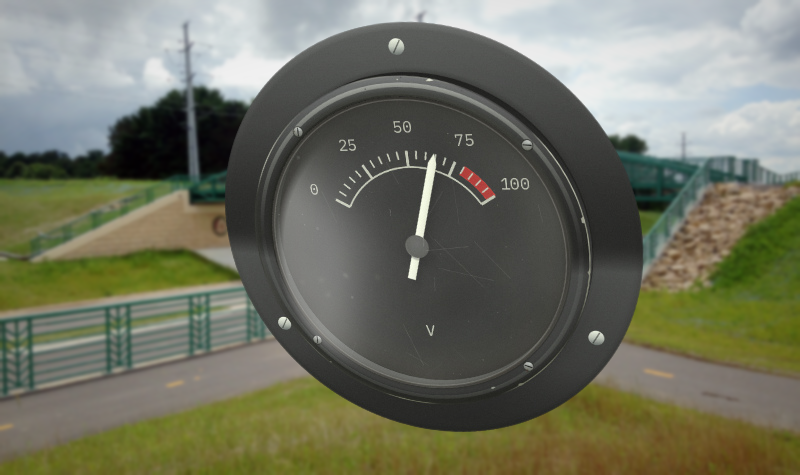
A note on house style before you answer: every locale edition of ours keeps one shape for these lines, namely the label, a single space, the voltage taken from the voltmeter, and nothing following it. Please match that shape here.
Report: 65 V
